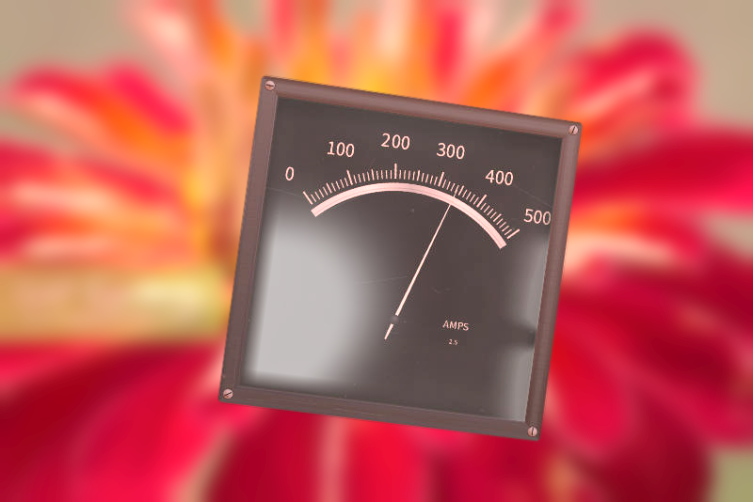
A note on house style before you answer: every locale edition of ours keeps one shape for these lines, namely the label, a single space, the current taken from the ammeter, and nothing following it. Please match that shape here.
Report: 340 A
